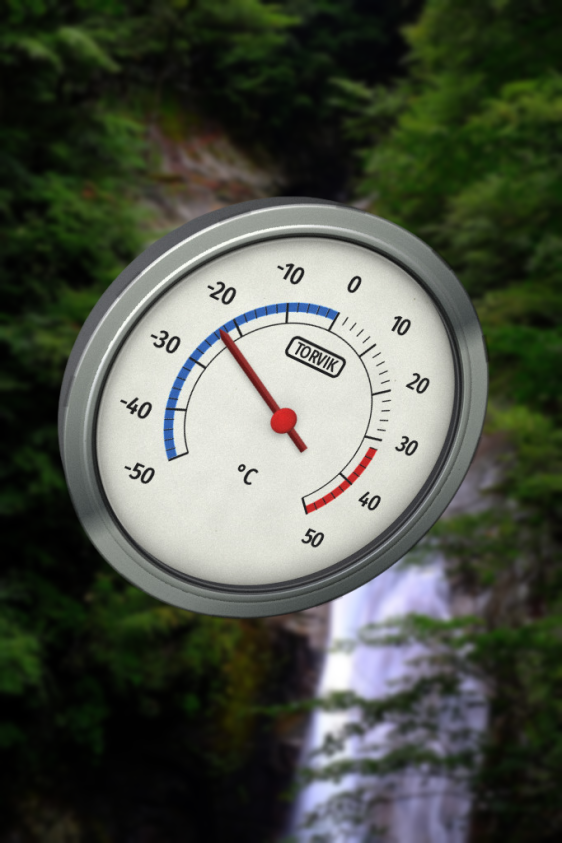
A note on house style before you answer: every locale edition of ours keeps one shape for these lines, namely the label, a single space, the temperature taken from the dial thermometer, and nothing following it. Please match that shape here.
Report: -23 °C
